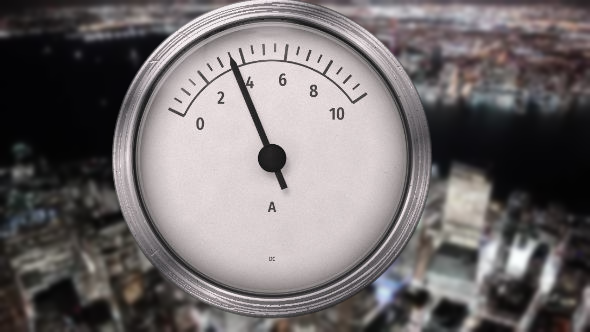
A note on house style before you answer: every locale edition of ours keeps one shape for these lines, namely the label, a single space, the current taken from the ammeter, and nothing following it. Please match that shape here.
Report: 3.5 A
